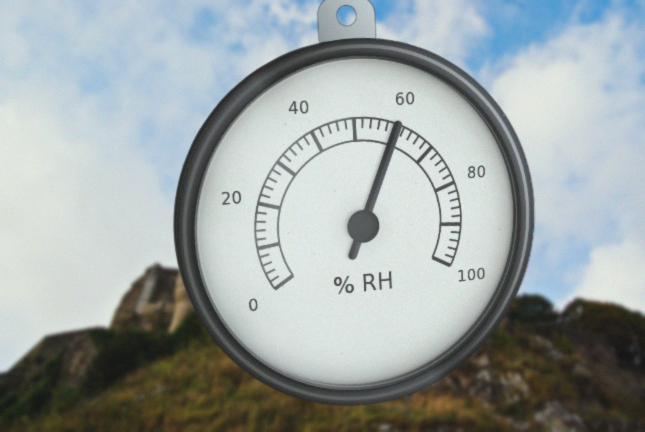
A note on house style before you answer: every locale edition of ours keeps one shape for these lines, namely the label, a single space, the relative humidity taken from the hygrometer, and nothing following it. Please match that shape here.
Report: 60 %
